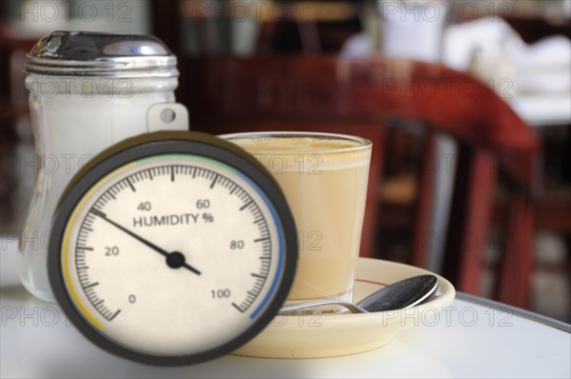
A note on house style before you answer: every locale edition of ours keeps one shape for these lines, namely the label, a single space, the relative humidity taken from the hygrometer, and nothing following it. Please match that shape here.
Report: 30 %
